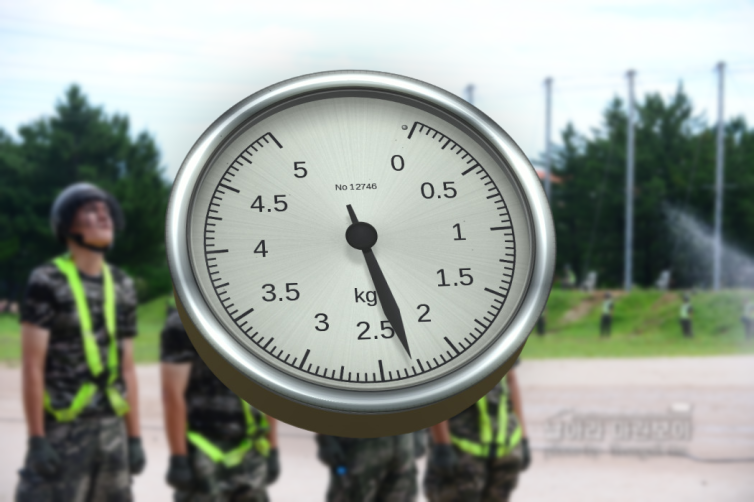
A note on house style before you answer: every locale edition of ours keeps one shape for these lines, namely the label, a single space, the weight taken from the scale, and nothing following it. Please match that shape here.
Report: 2.3 kg
